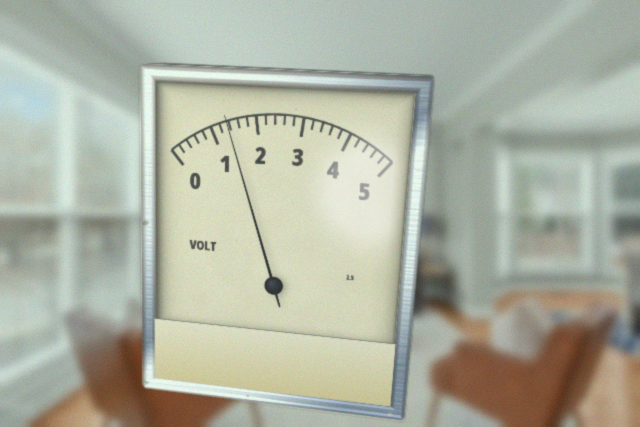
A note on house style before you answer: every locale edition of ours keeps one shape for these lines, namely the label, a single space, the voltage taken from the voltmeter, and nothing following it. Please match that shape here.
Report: 1.4 V
